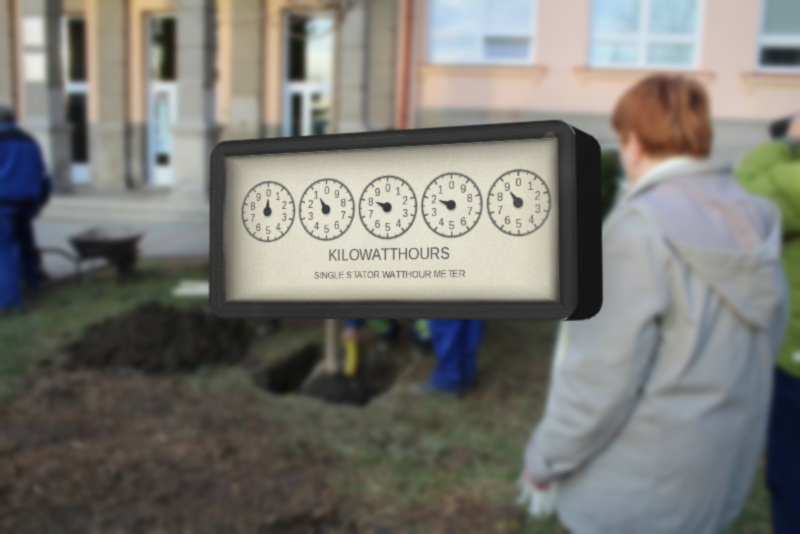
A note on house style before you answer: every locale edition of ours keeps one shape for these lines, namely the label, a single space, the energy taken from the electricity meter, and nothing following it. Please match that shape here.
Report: 819 kWh
